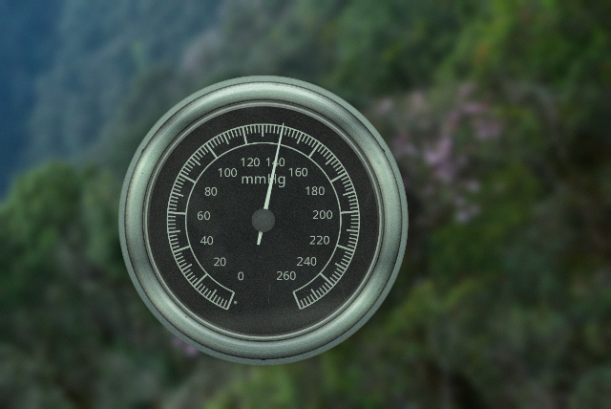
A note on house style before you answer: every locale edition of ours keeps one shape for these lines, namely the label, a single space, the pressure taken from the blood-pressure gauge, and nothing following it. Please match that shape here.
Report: 140 mmHg
